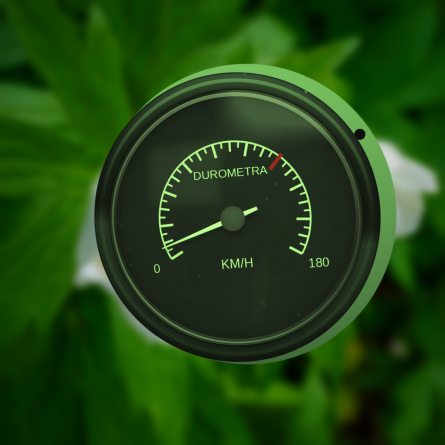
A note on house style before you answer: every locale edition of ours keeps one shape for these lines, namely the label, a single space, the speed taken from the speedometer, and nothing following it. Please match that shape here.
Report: 7.5 km/h
